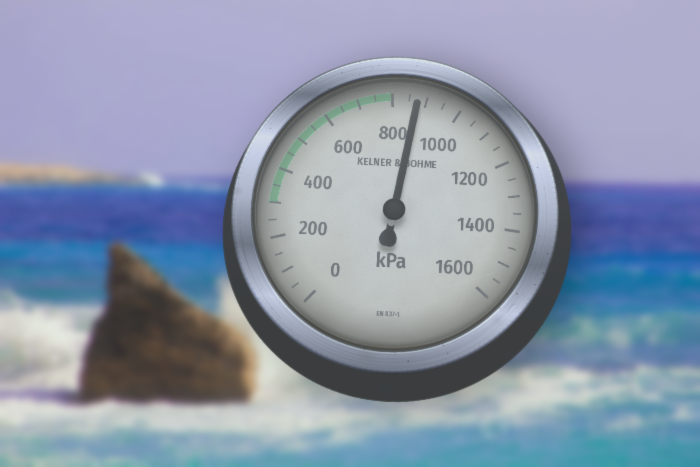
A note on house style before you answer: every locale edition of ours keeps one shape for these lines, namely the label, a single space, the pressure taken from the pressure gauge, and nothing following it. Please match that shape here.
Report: 875 kPa
